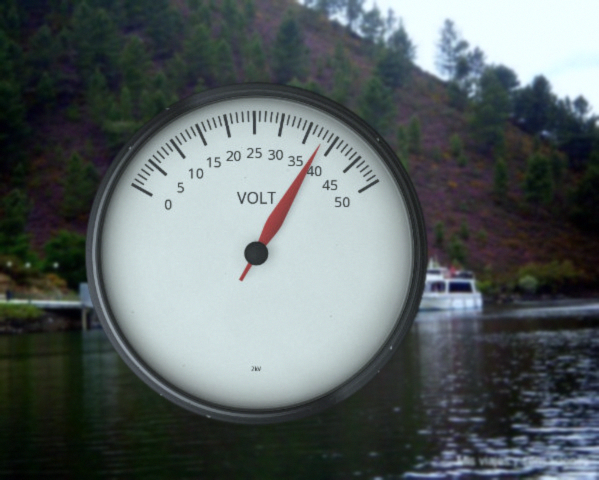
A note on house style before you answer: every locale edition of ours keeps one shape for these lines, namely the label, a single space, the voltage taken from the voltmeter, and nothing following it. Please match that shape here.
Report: 38 V
